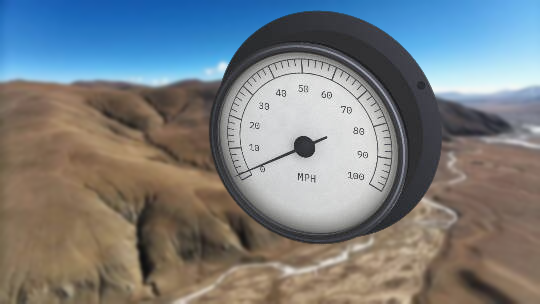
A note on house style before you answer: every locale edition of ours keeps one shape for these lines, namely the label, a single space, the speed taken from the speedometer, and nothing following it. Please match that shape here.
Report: 2 mph
